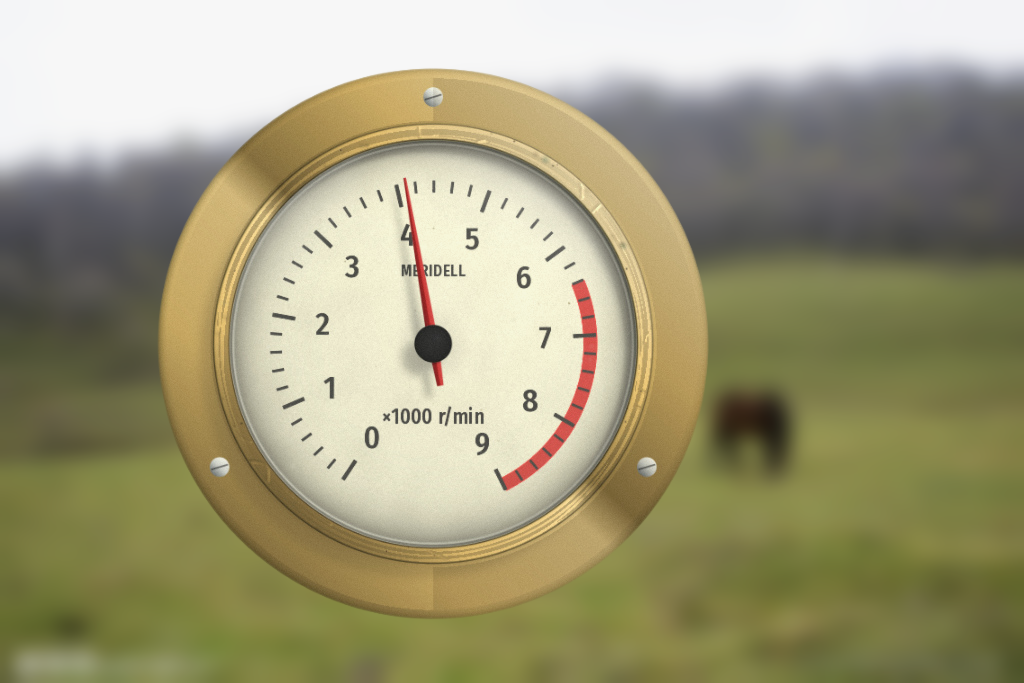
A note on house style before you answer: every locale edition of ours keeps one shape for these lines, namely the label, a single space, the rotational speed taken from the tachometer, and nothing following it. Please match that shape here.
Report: 4100 rpm
